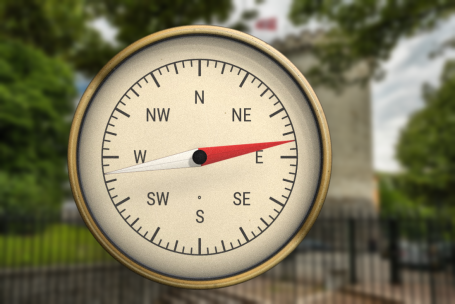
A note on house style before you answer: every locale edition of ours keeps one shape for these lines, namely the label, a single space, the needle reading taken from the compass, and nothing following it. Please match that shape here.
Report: 80 °
